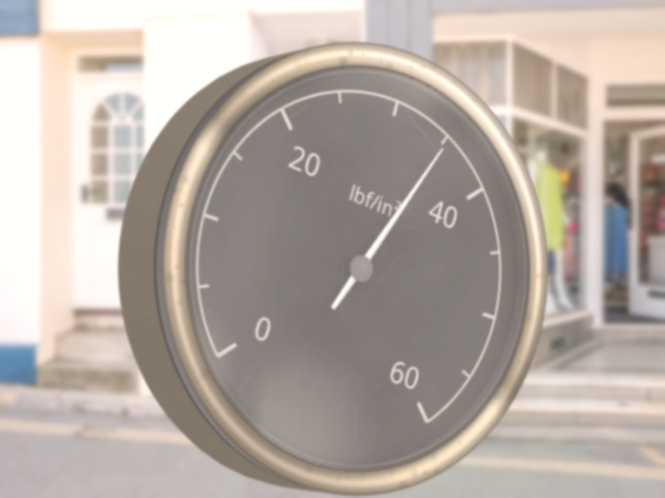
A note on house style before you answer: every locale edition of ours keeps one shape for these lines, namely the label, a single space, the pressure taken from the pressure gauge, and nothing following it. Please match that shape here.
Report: 35 psi
